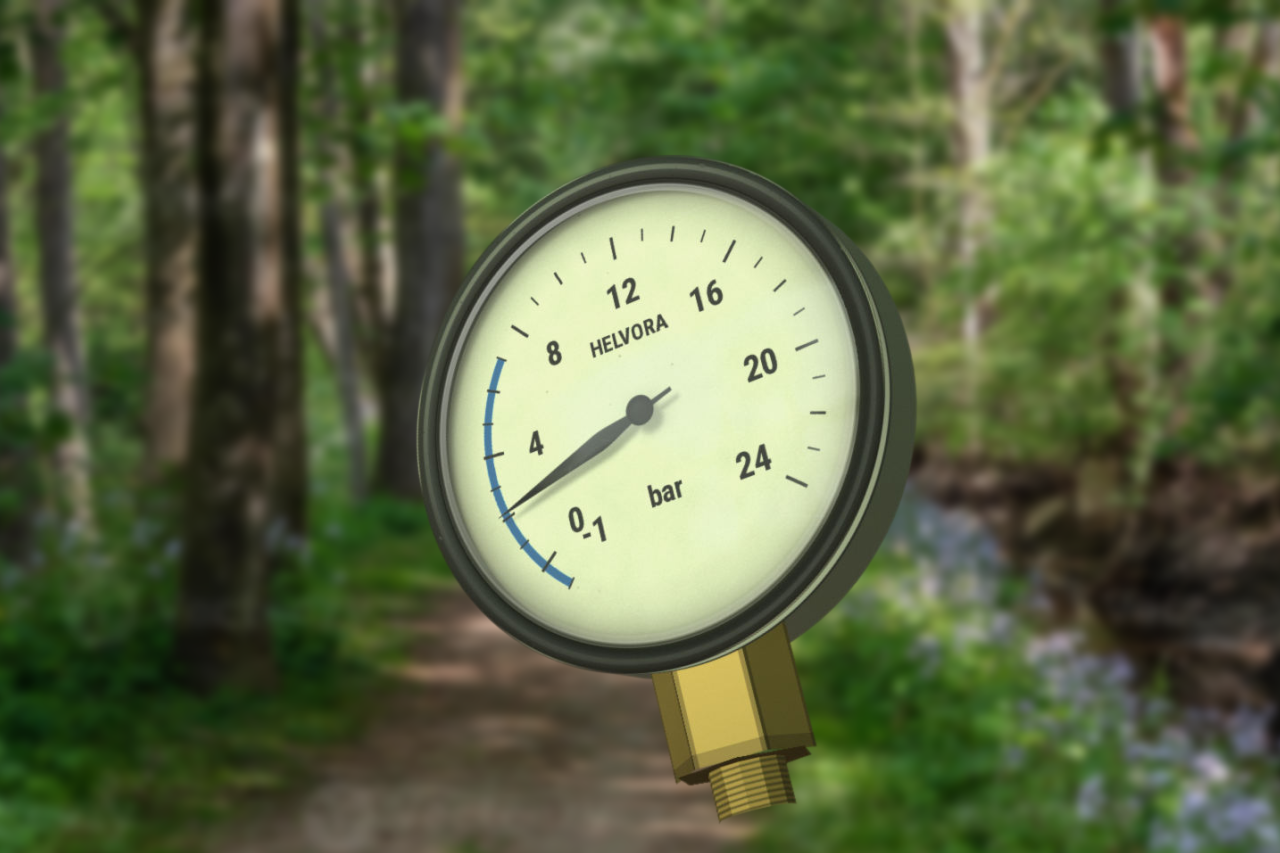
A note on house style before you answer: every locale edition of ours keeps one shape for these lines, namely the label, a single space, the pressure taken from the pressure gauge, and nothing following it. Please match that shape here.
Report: 2 bar
